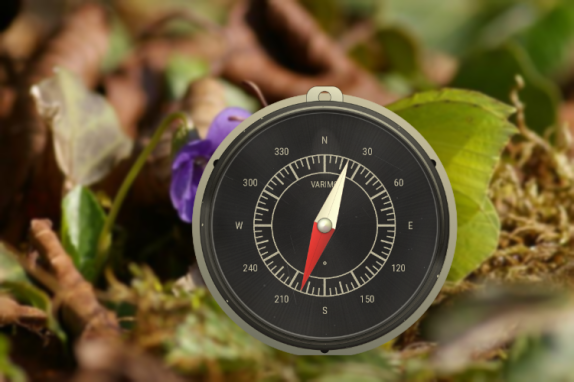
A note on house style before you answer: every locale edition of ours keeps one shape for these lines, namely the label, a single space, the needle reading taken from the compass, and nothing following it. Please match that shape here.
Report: 200 °
